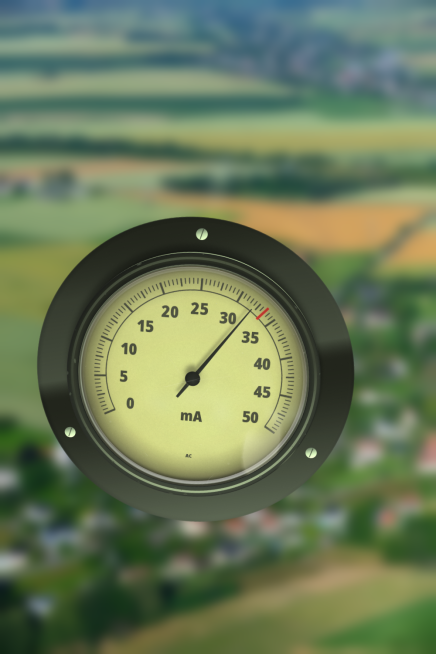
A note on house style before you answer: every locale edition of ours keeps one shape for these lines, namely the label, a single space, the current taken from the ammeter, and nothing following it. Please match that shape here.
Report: 32 mA
